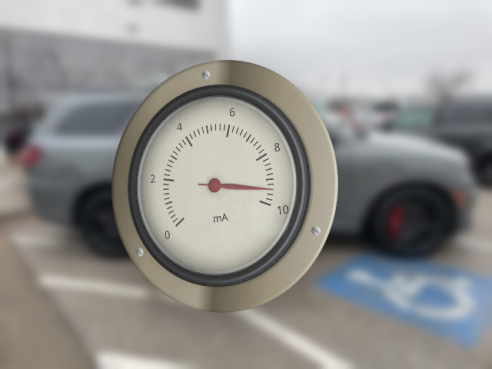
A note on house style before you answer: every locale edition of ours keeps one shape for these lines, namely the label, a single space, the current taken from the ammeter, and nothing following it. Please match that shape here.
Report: 9.4 mA
